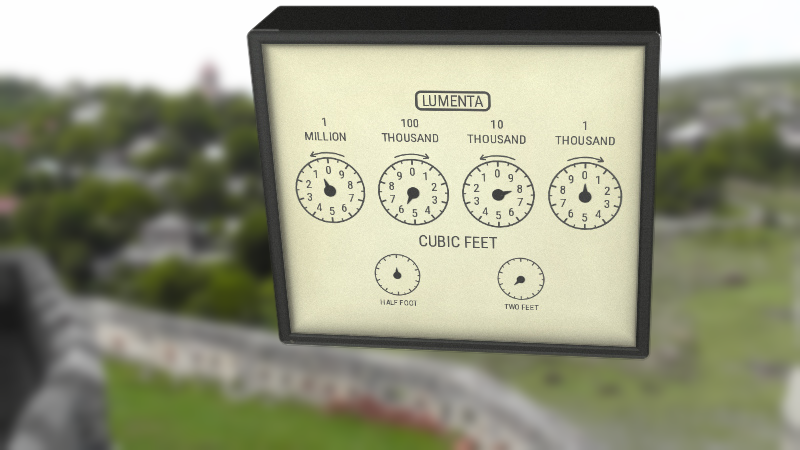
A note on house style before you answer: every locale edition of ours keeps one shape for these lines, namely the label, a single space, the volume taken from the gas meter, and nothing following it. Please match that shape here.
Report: 58000 ft³
